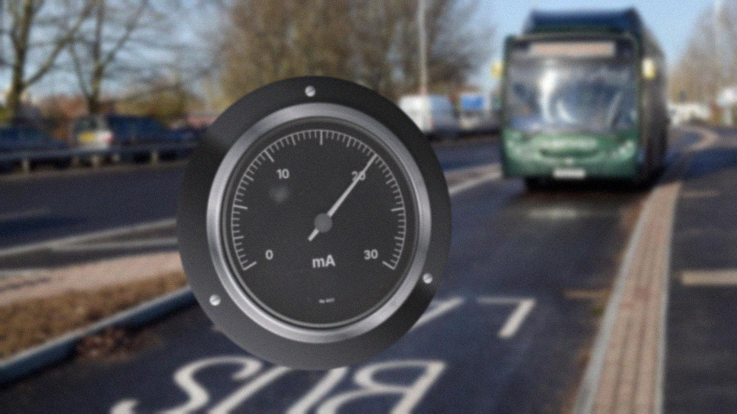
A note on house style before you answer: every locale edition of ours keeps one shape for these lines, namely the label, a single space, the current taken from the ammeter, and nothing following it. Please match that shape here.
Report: 20 mA
